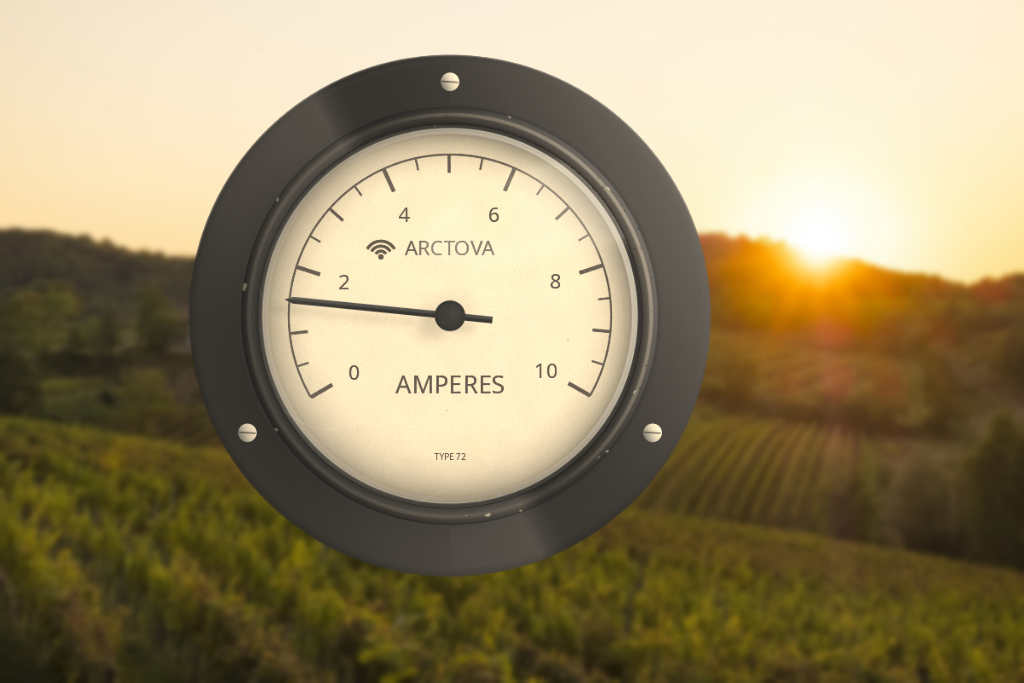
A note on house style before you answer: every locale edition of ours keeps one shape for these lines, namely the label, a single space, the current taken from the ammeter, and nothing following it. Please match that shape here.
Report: 1.5 A
